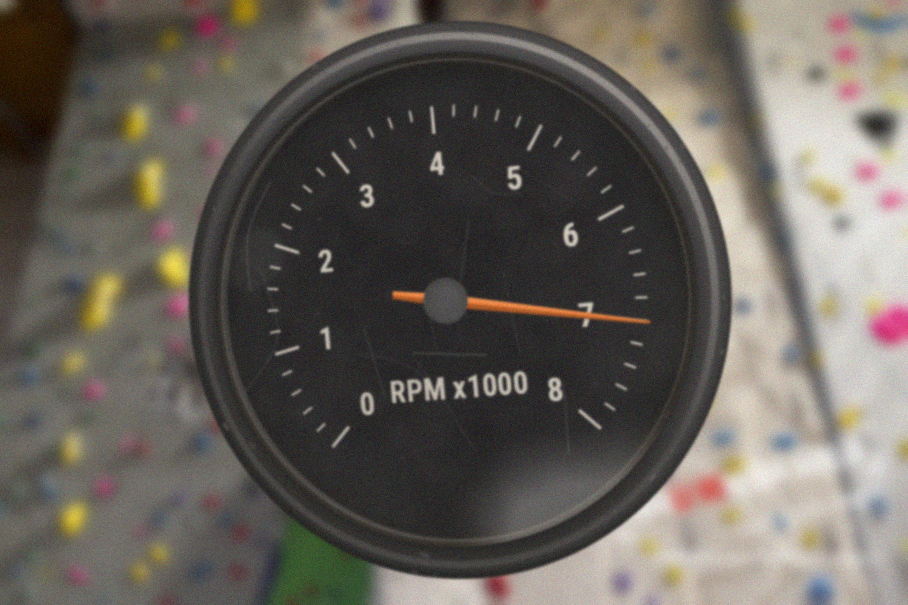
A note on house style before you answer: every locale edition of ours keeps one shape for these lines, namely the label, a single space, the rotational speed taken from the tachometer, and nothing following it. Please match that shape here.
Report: 7000 rpm
